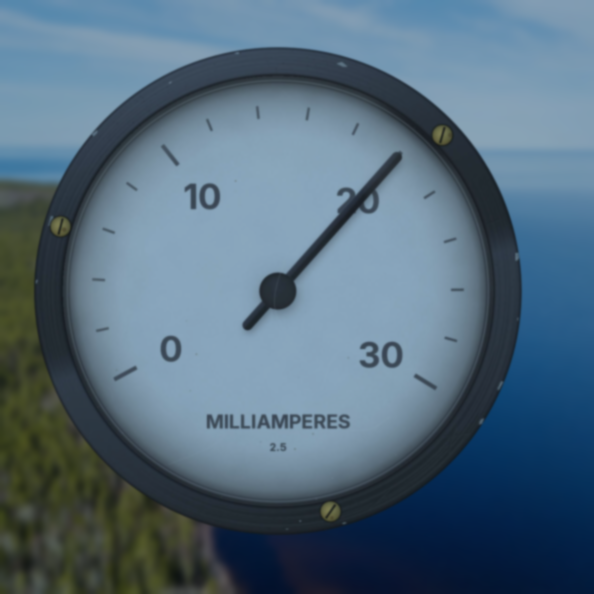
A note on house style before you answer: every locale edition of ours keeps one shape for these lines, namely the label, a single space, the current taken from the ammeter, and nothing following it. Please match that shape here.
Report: 20 mA
